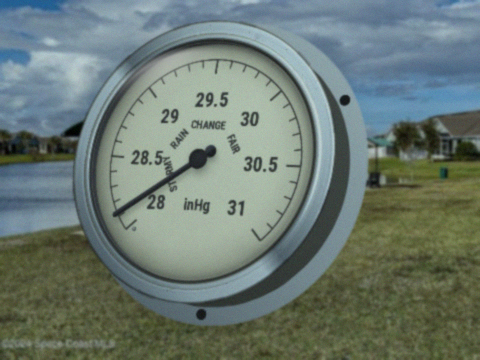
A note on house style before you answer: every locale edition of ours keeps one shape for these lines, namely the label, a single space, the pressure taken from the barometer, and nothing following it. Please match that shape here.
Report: 28.1 inHg
